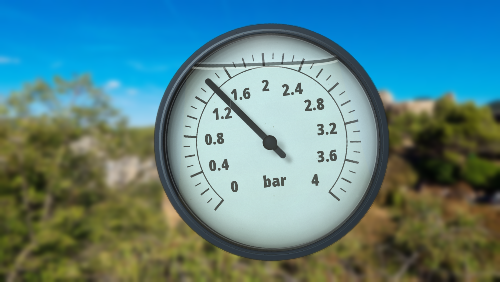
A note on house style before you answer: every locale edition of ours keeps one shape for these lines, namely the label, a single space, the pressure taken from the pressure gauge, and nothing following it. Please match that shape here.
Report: 1.4 bar
